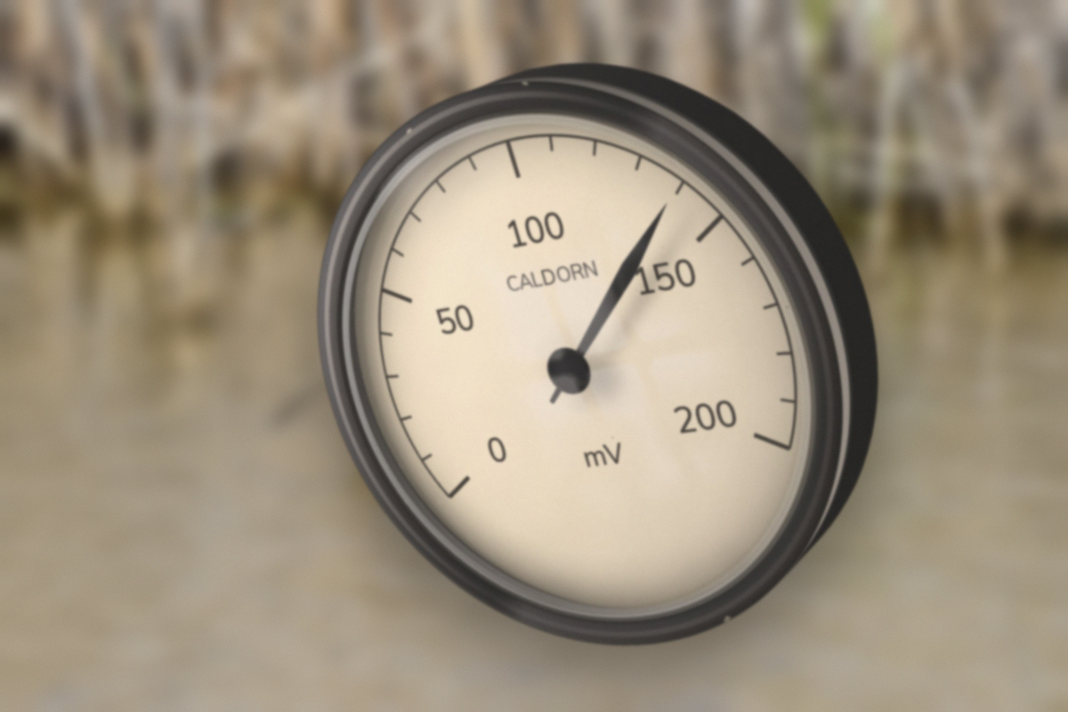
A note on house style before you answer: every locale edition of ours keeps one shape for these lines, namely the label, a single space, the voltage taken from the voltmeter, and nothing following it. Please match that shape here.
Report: 140 mV
